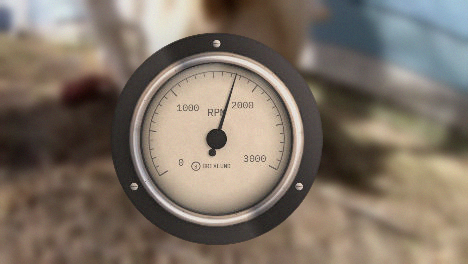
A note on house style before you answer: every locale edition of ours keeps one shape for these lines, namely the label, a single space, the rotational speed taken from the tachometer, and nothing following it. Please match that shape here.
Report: 1750 rpm
